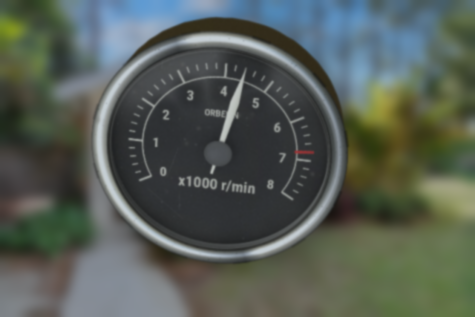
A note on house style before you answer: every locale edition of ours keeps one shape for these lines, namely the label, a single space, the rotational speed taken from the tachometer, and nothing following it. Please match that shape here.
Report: 4400 rpm
